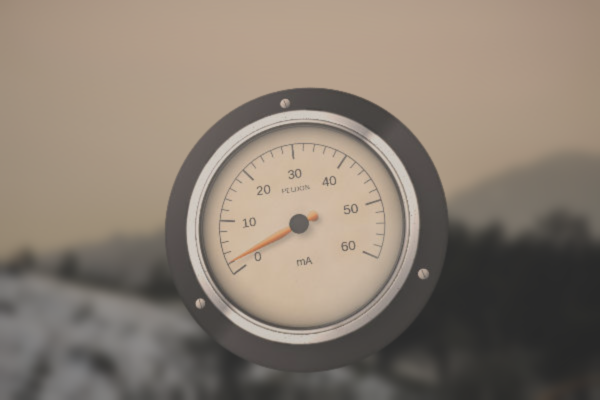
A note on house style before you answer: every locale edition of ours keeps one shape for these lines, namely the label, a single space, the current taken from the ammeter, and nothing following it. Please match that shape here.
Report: 2 mA
